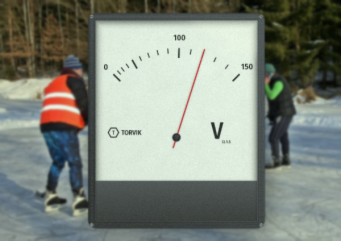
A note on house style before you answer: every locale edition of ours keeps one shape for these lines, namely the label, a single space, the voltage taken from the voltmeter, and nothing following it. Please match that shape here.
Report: 120 V
